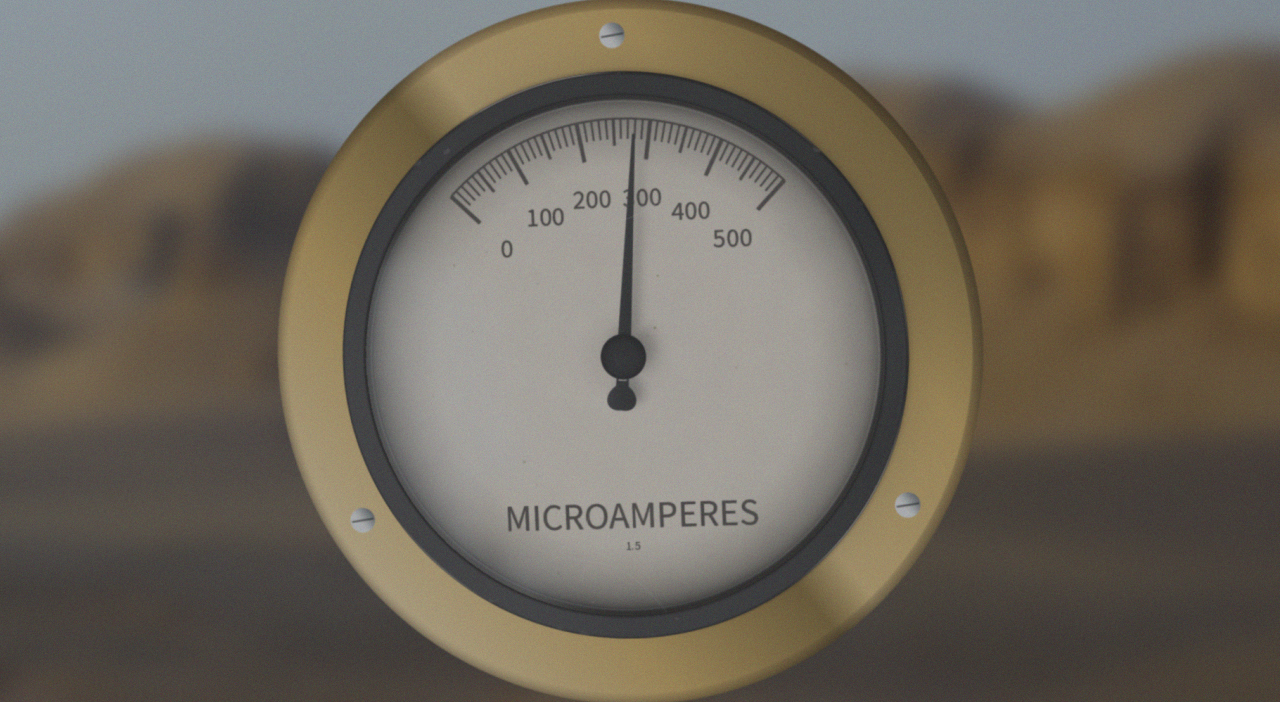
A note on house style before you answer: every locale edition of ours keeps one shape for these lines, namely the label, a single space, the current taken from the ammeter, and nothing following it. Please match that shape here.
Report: 280 µA
